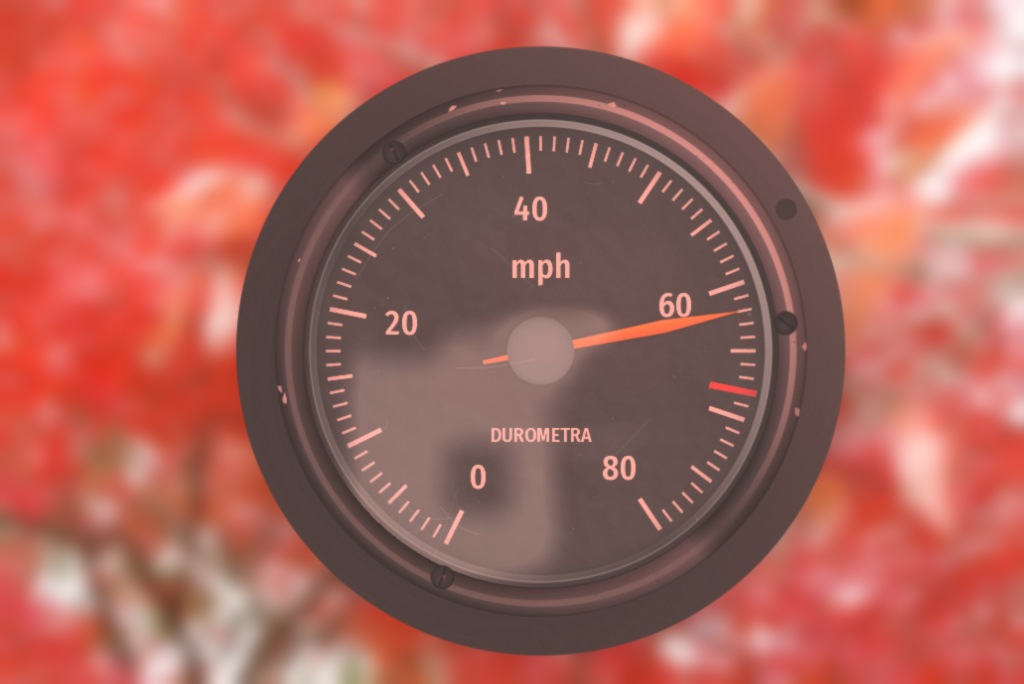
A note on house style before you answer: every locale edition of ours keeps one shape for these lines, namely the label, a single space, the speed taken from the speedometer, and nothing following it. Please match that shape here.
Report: 62 mph
